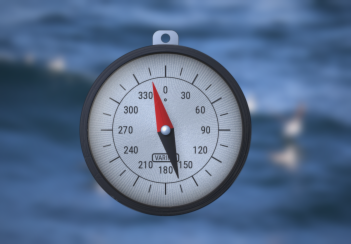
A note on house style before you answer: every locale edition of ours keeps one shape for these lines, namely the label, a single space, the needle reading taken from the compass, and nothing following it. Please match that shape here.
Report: 345 °
